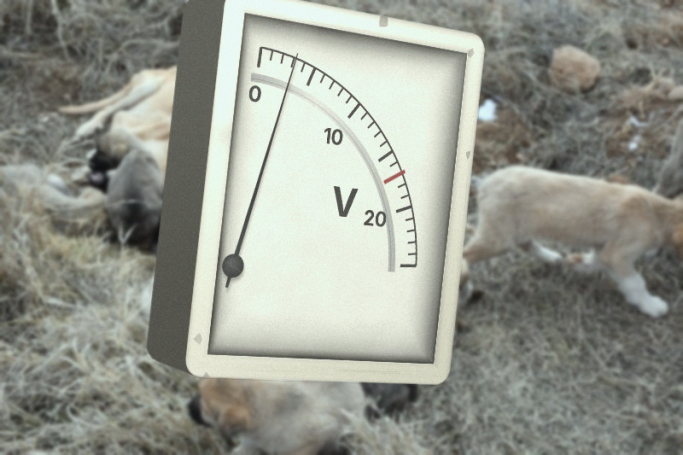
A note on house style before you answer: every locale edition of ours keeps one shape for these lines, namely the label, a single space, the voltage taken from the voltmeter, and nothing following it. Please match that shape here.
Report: 3 V
